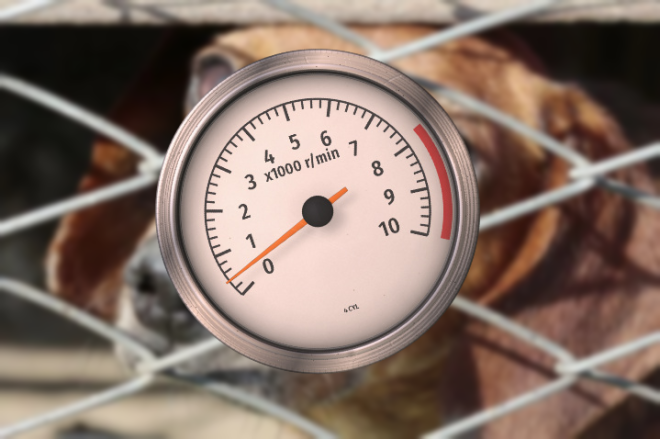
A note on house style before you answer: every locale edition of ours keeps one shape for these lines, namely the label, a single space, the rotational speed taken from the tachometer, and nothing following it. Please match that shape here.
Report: 400 rpm
